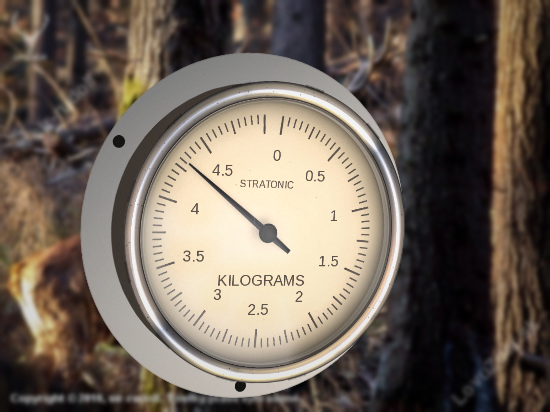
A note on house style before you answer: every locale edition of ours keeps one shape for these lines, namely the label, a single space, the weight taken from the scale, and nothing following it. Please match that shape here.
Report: 4.3 kg
